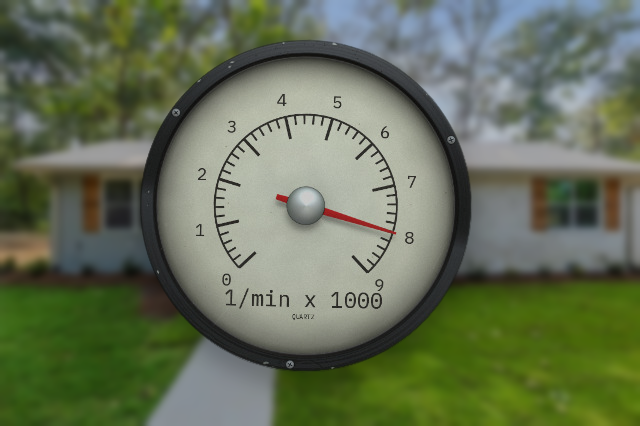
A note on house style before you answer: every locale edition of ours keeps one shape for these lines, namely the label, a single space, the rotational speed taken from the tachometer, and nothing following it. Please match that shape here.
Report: 8000 rpm
